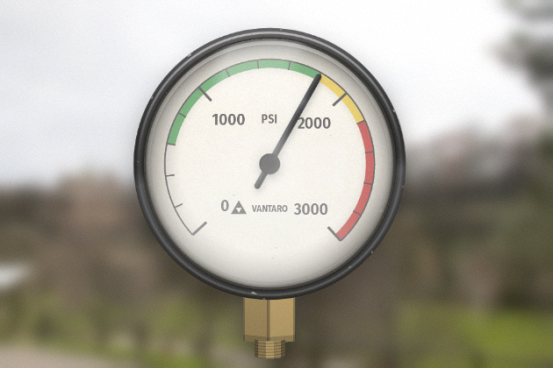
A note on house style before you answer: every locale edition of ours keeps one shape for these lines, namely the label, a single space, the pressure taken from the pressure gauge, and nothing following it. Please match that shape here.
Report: 1800 psi
